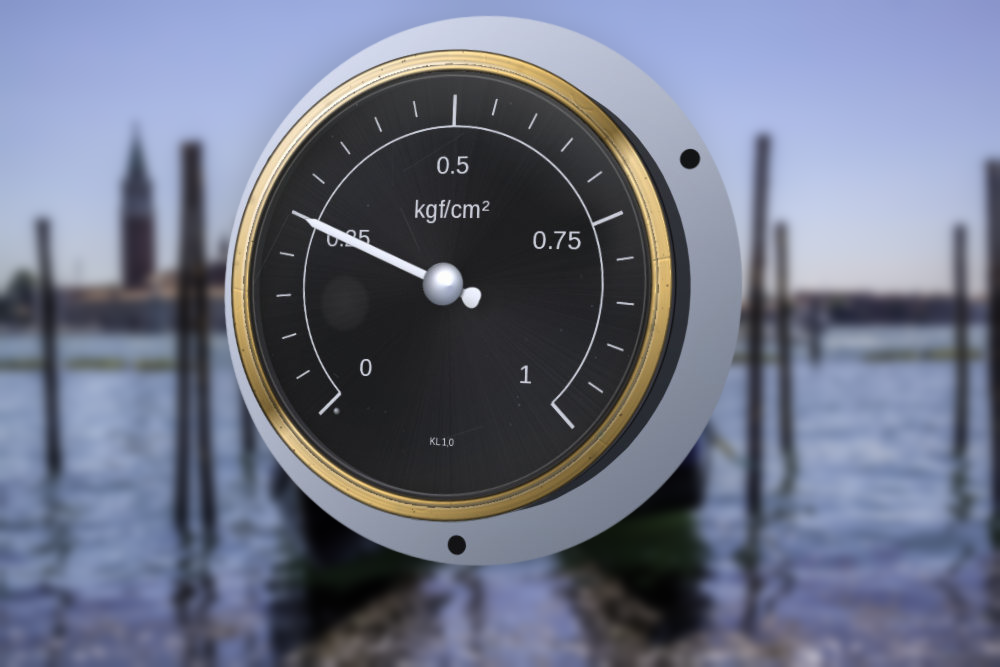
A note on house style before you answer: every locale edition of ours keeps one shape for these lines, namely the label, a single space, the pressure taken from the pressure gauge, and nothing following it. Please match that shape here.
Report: 0.25 kg/cm²
